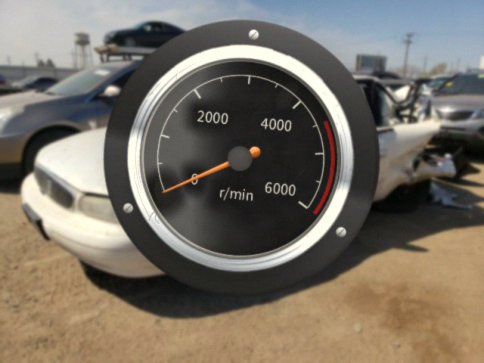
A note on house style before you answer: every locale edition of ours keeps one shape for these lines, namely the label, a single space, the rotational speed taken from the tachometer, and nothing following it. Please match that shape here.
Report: 0 rpm
